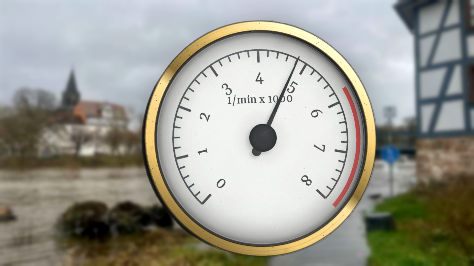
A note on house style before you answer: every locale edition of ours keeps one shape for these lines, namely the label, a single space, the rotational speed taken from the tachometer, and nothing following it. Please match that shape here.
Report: 4800 rpm
